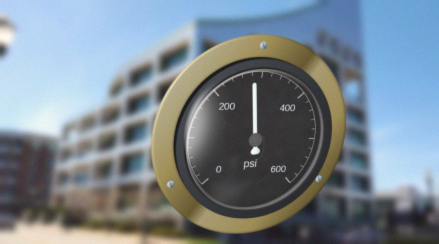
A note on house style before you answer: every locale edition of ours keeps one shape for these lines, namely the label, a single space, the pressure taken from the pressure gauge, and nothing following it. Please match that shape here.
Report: 280 psi
